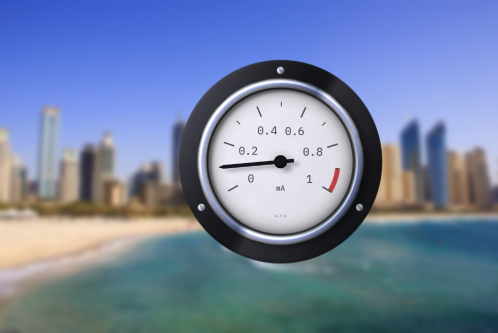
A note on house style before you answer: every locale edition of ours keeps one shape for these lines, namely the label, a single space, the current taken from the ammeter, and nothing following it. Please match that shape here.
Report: 0.1 mA
